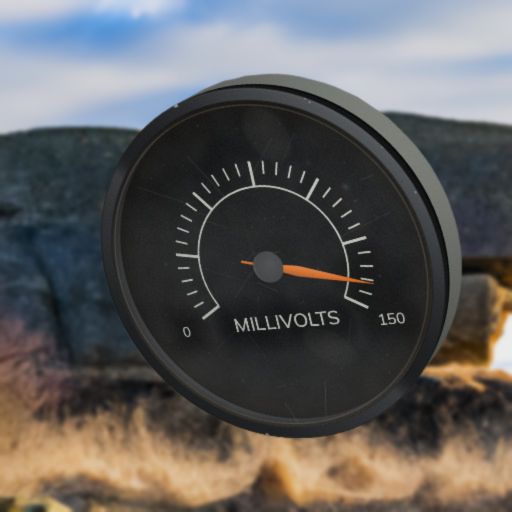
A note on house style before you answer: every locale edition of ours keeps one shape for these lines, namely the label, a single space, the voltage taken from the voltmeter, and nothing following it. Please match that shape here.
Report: 140 mV
